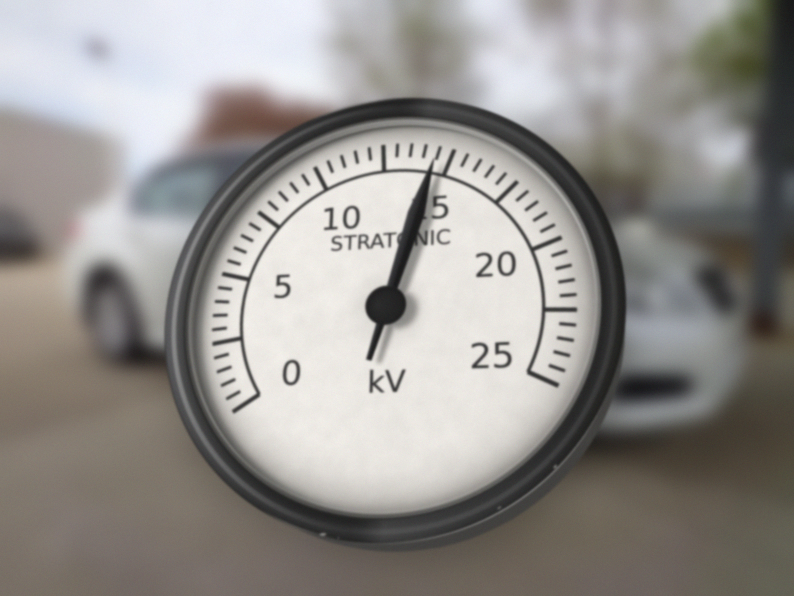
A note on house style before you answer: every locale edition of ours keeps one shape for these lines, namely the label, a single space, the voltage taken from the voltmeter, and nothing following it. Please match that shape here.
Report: 14.5 kV
